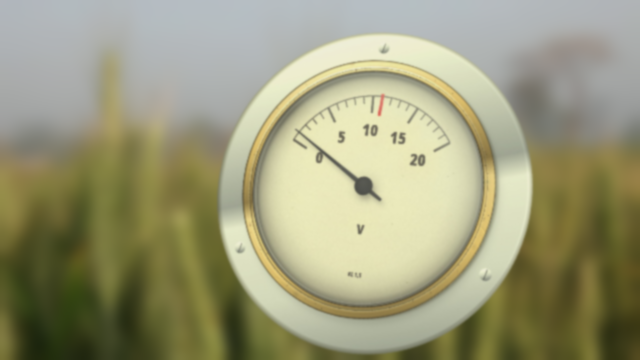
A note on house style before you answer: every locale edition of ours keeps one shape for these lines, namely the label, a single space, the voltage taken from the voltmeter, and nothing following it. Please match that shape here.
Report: 1 V
